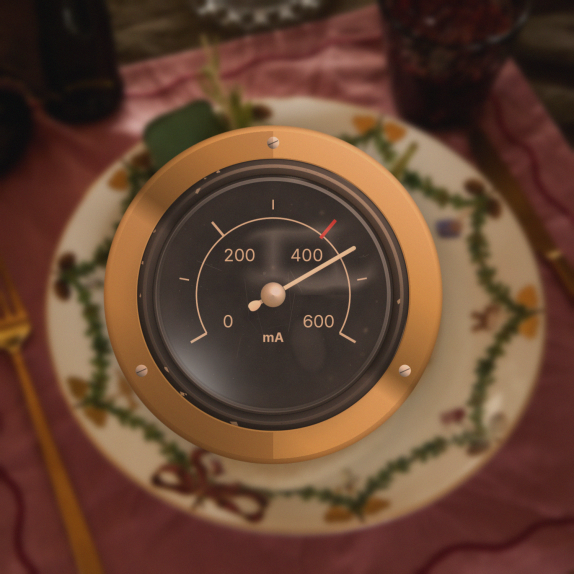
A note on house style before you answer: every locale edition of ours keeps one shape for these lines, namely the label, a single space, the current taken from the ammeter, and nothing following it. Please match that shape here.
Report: 450 mA
